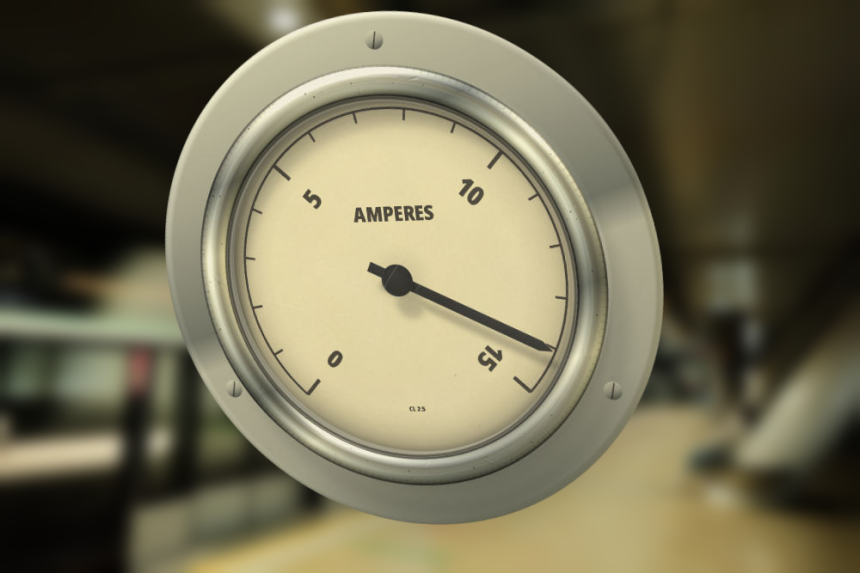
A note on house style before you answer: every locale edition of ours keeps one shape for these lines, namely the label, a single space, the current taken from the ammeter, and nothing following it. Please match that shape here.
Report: 14 A
